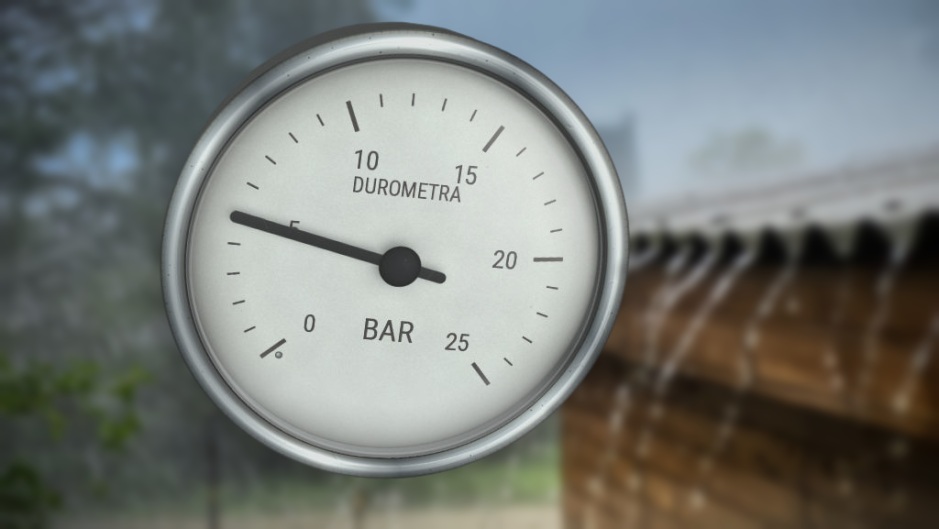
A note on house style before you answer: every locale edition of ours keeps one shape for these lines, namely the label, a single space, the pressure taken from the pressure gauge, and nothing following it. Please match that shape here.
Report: 5 bar
